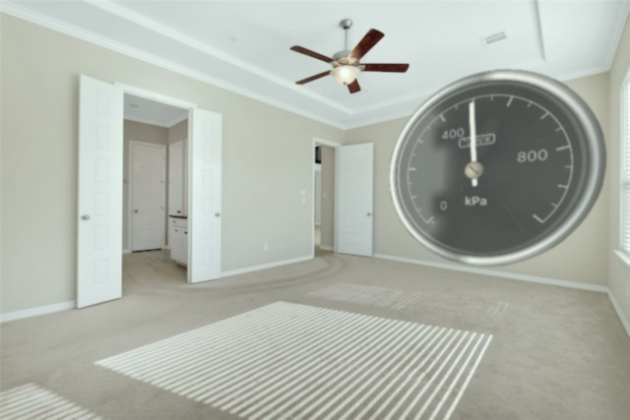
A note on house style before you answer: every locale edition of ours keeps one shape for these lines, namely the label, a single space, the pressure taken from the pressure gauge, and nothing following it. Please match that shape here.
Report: 500 kPa
